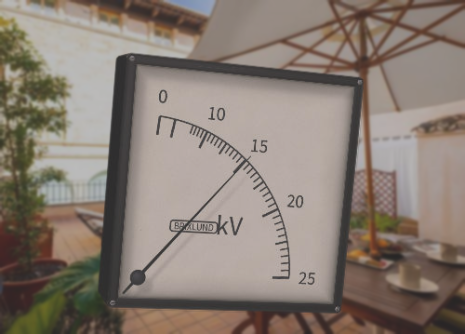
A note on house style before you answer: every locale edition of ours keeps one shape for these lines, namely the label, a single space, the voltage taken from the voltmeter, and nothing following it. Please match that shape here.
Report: 15 kV
